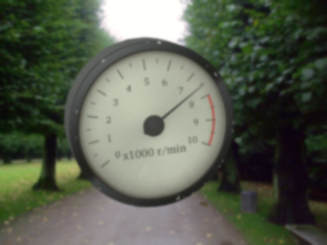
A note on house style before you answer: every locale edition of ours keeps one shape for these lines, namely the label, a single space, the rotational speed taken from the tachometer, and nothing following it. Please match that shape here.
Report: 7500 rpm
